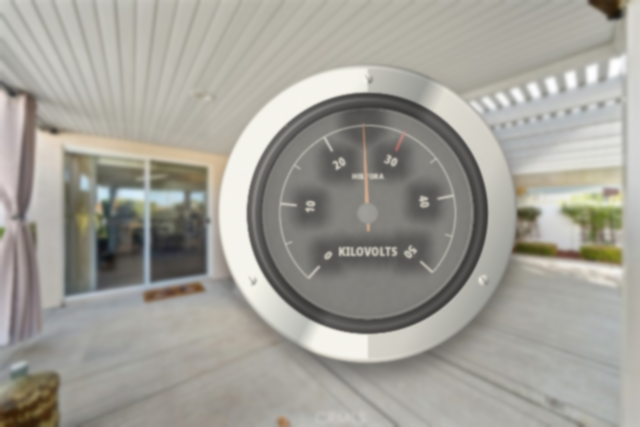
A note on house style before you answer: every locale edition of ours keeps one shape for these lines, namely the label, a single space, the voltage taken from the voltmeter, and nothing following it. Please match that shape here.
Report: 25 kV
